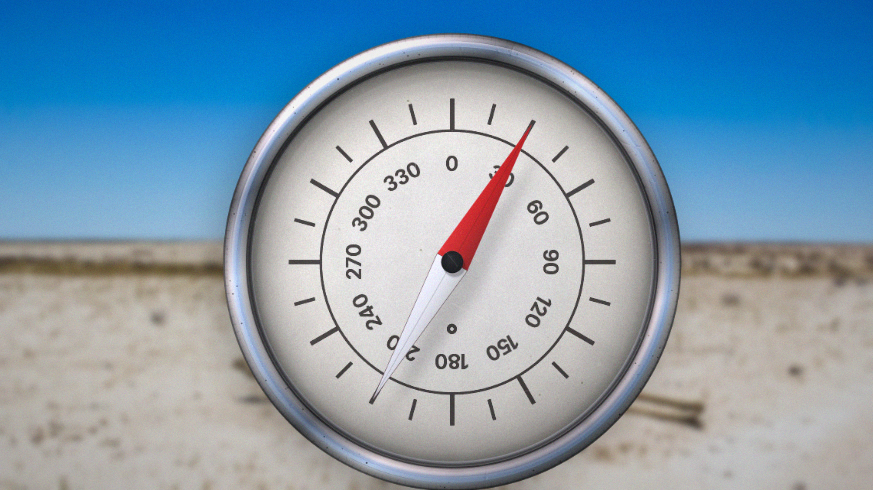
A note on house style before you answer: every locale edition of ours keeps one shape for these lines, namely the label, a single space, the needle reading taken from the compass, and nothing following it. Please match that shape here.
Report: 30 °
